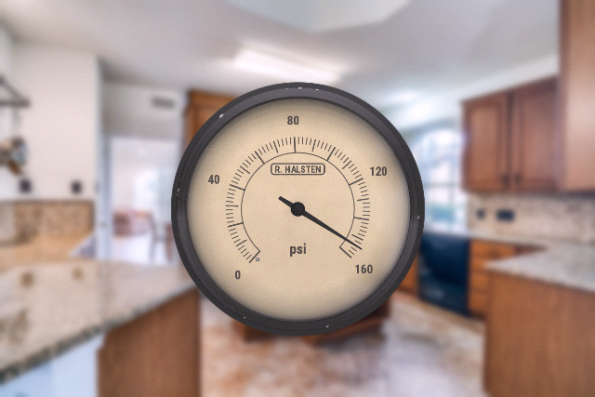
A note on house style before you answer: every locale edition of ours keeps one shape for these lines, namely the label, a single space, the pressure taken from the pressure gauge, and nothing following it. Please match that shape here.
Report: 154 psi
